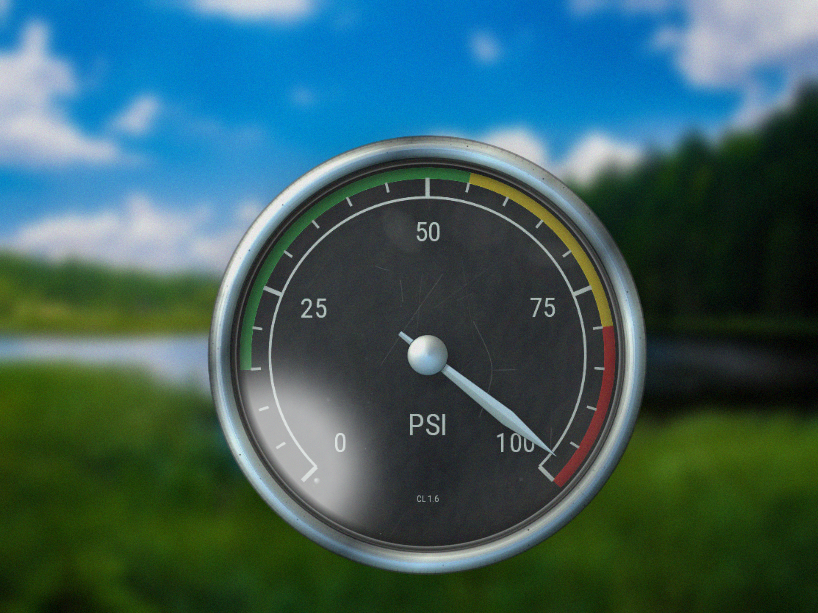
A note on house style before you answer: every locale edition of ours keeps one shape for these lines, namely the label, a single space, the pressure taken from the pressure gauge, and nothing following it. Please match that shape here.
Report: 97.5 psi
